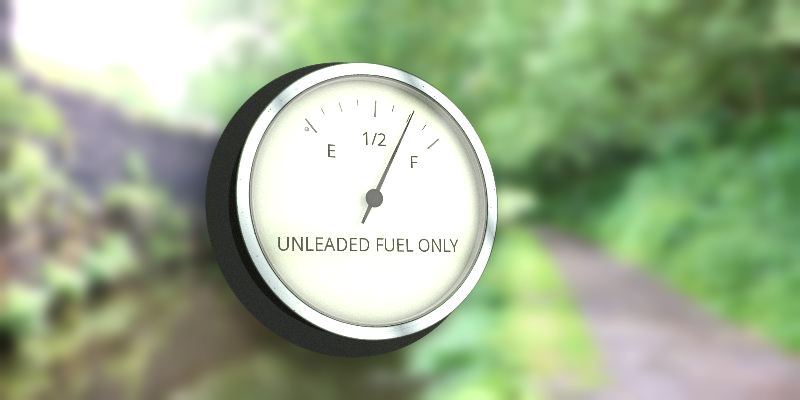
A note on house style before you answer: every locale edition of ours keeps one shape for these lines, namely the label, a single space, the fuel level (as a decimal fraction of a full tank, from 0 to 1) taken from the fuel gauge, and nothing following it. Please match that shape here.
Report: 0.75
